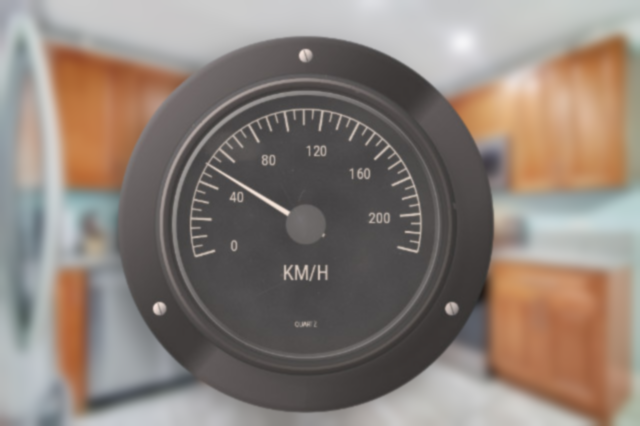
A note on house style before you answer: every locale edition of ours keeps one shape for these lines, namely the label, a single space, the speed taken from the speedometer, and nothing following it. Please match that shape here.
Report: 50 km/h
